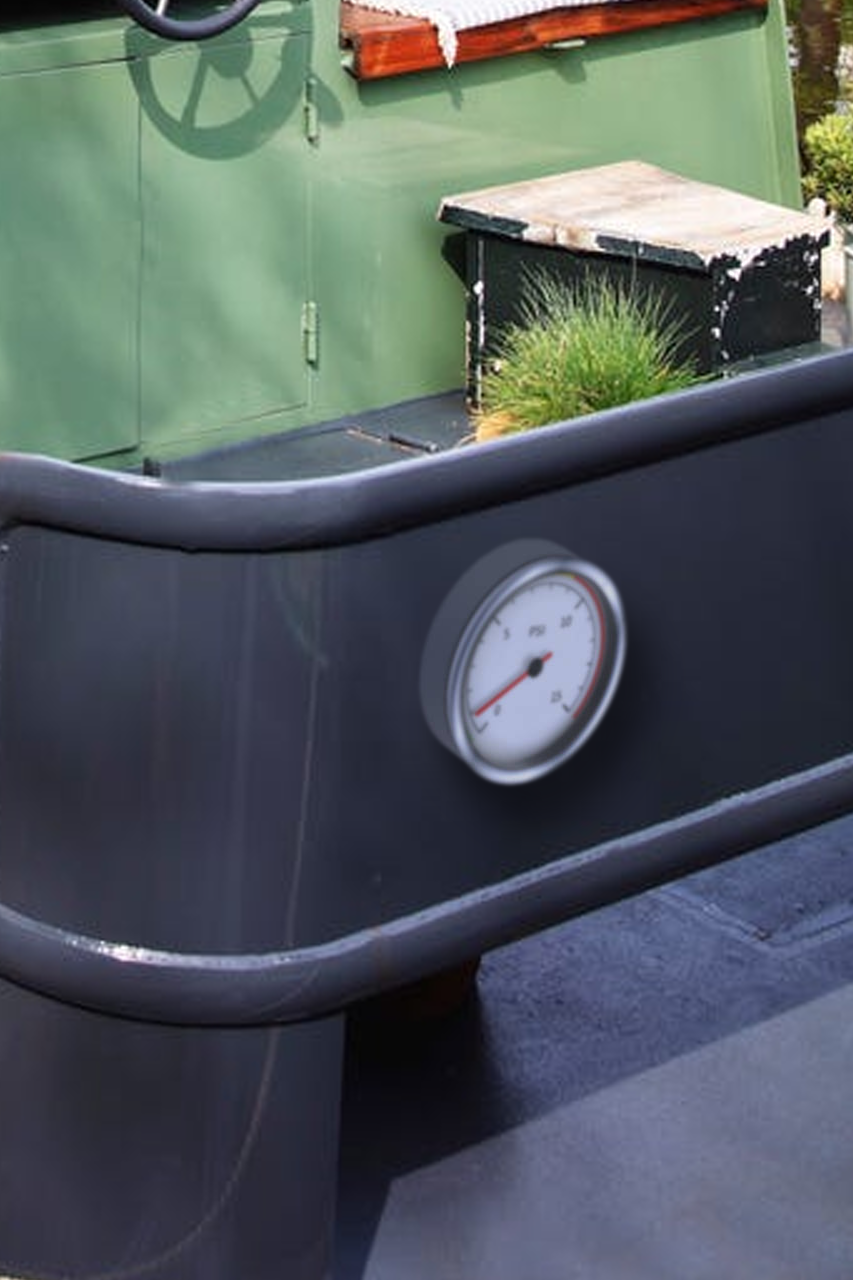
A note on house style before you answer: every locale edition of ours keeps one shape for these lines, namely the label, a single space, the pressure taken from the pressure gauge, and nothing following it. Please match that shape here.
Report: 1 psi
